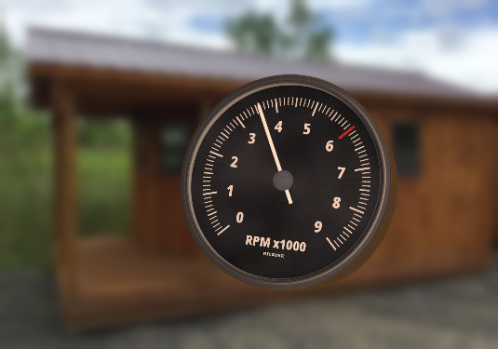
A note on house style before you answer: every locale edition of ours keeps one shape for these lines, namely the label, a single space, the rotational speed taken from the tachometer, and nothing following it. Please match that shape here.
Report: 3600 rpm
